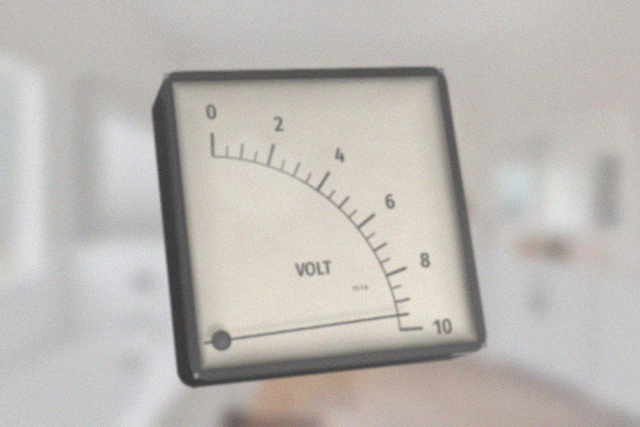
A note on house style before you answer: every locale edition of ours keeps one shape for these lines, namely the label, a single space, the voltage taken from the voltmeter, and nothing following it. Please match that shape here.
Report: 9.5 V
